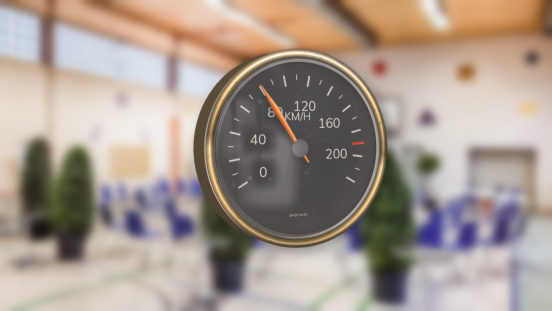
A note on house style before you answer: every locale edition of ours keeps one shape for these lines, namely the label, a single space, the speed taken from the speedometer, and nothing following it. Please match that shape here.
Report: 80 km/h
